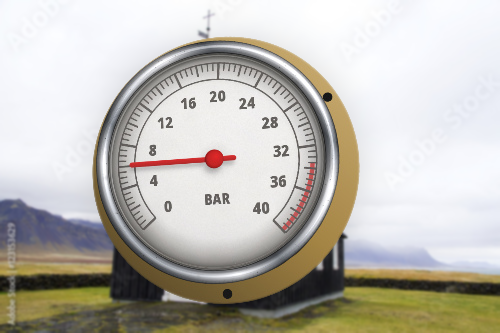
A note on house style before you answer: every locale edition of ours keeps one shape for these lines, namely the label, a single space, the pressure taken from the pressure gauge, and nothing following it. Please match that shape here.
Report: 6 bar
